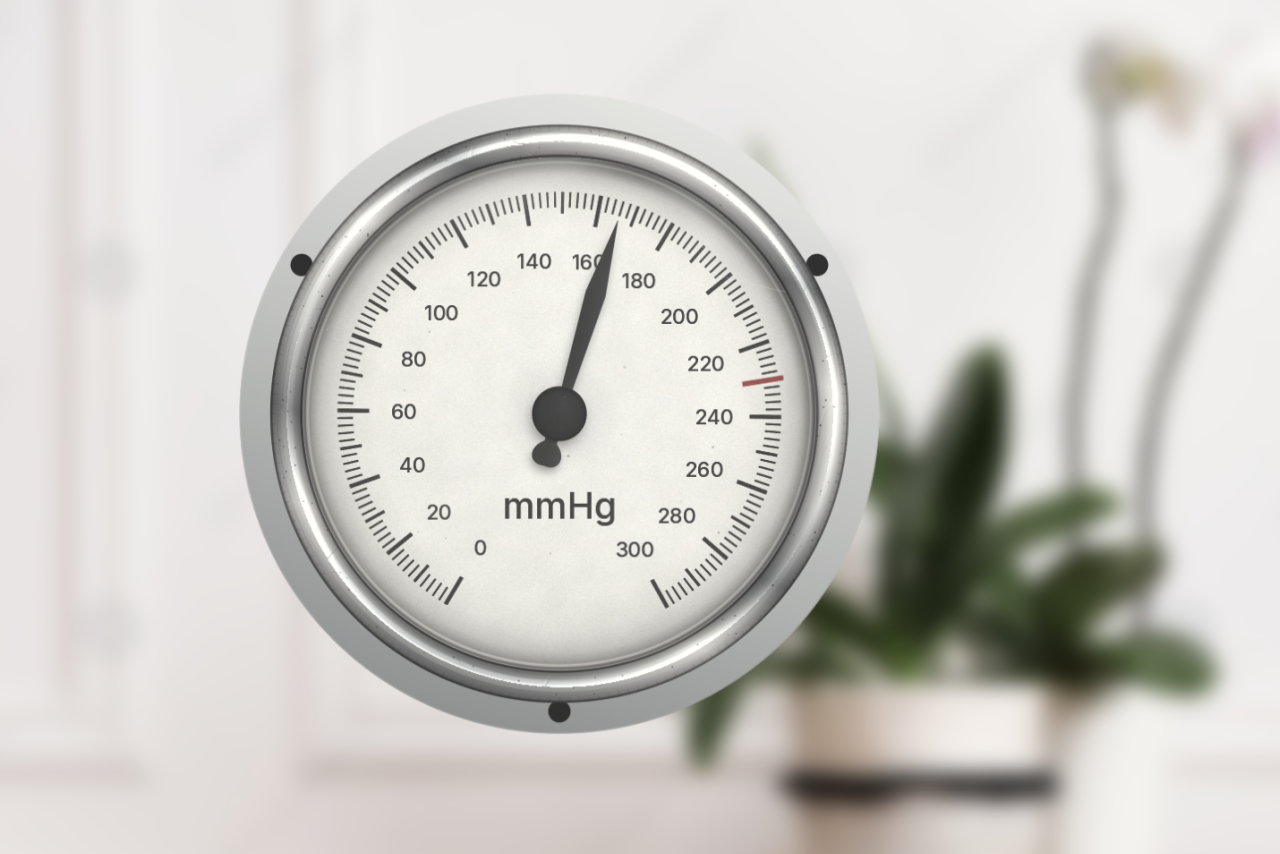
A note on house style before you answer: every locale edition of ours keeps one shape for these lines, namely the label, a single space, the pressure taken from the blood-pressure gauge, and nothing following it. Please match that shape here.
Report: 166 mmHg
